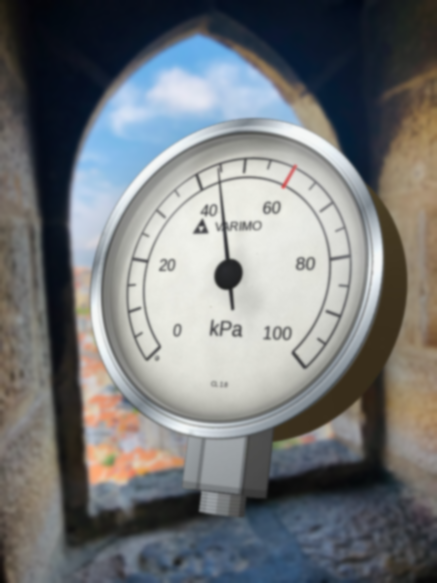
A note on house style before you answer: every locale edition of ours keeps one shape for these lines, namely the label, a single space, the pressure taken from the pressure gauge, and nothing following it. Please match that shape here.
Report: 45 kPa
